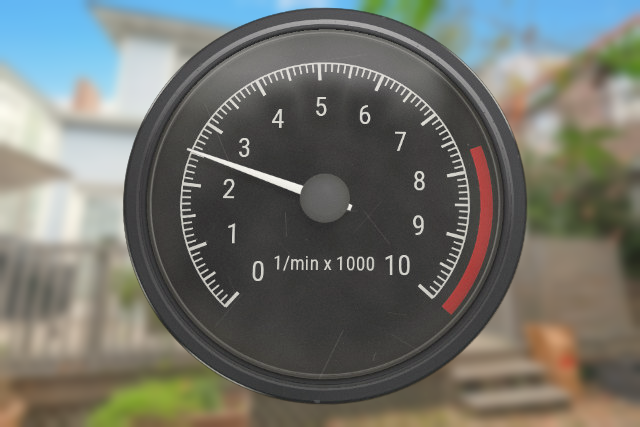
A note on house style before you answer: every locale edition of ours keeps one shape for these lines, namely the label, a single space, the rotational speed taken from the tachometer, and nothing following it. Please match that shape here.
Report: 2500 rpm
